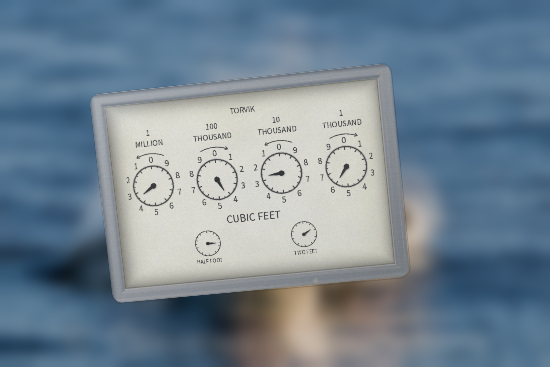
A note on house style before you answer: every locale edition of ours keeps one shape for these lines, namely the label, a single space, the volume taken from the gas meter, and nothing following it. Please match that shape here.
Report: 342600 ft³
